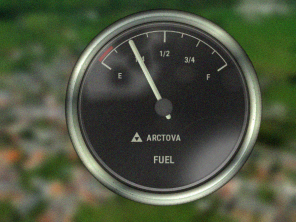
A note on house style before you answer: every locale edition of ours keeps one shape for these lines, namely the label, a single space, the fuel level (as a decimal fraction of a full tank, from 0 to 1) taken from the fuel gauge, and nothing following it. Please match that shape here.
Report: 0.25
